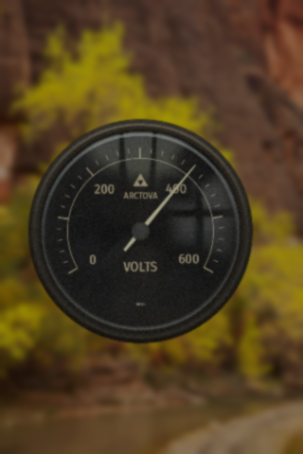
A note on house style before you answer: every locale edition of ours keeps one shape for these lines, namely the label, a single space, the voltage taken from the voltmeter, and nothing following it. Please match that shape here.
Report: 400 V
